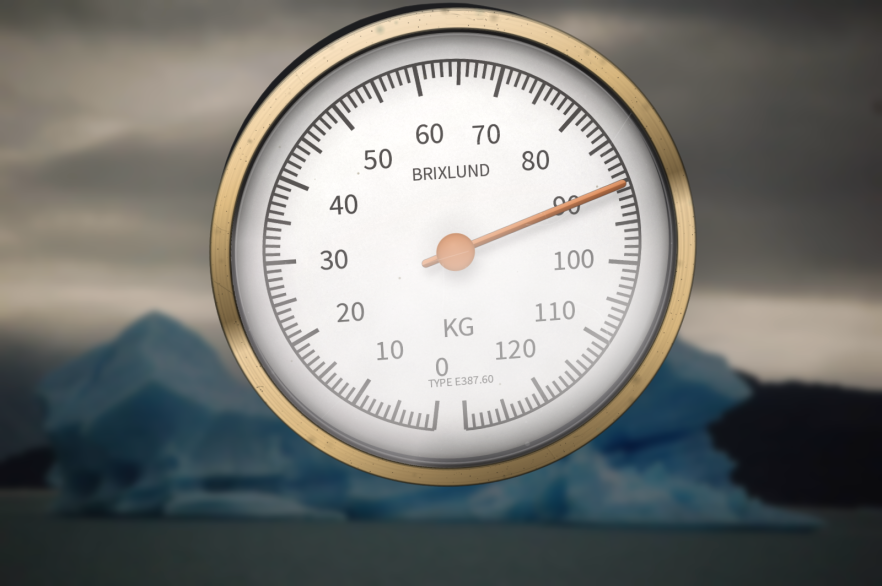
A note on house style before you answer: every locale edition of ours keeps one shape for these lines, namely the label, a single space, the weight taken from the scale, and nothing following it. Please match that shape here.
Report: 90 kg
